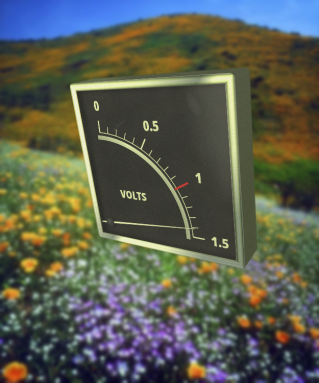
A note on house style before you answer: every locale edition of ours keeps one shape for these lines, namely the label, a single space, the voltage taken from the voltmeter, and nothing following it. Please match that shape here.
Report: 1.4 V
